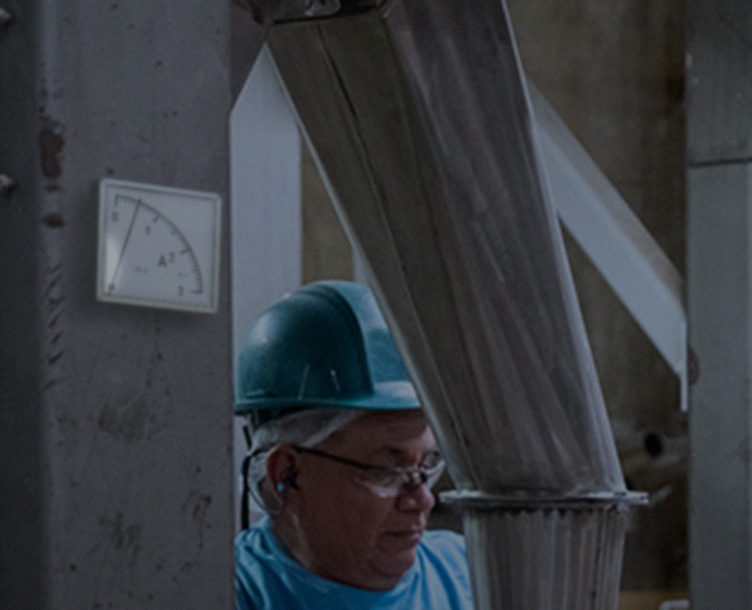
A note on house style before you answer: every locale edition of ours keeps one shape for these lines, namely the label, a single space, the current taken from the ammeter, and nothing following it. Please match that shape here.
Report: 0.5 A
